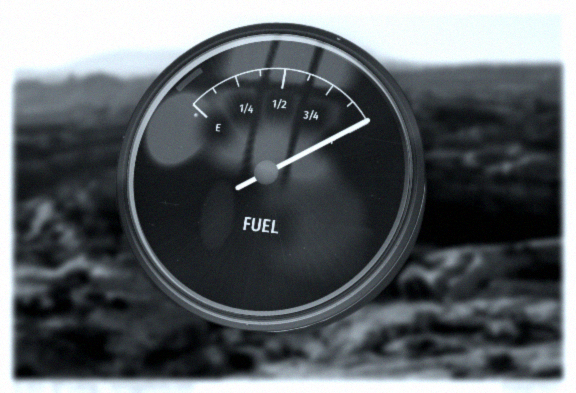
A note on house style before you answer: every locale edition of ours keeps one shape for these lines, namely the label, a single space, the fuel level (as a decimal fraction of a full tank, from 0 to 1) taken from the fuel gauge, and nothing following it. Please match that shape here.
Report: 1
